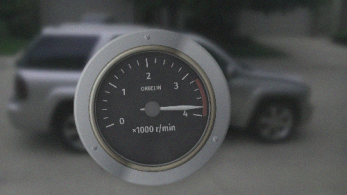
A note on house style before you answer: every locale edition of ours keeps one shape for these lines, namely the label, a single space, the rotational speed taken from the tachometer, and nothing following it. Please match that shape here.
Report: 3800 rpm
